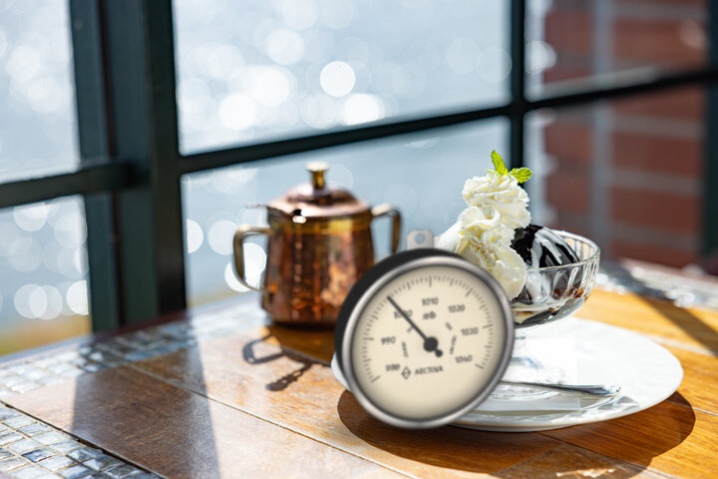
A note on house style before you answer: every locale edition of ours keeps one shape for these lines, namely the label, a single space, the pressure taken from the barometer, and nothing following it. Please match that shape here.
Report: 1000 mbar
